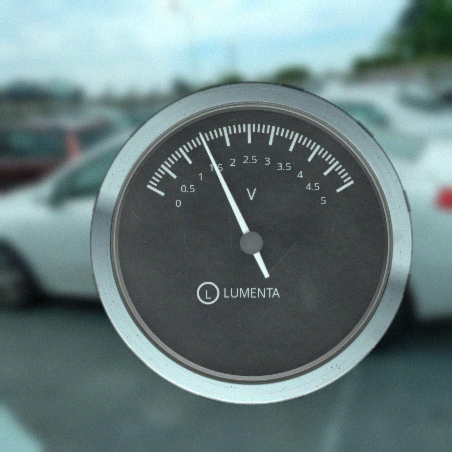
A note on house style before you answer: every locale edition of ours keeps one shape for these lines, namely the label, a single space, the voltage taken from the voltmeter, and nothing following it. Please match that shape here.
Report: 1.5 V
